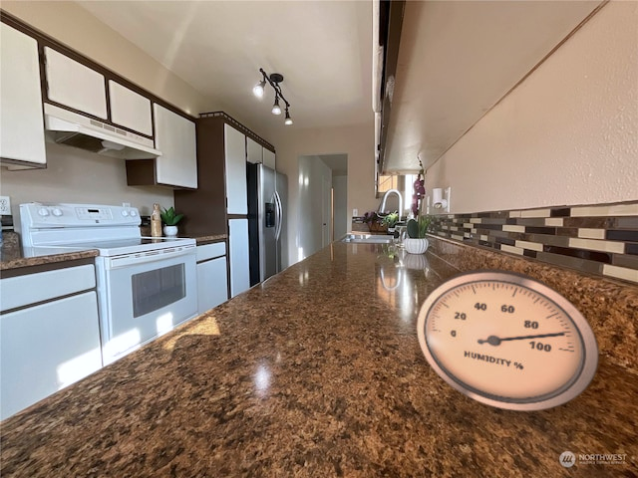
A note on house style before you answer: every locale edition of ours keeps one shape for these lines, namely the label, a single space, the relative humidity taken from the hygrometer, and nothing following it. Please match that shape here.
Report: 90 %
